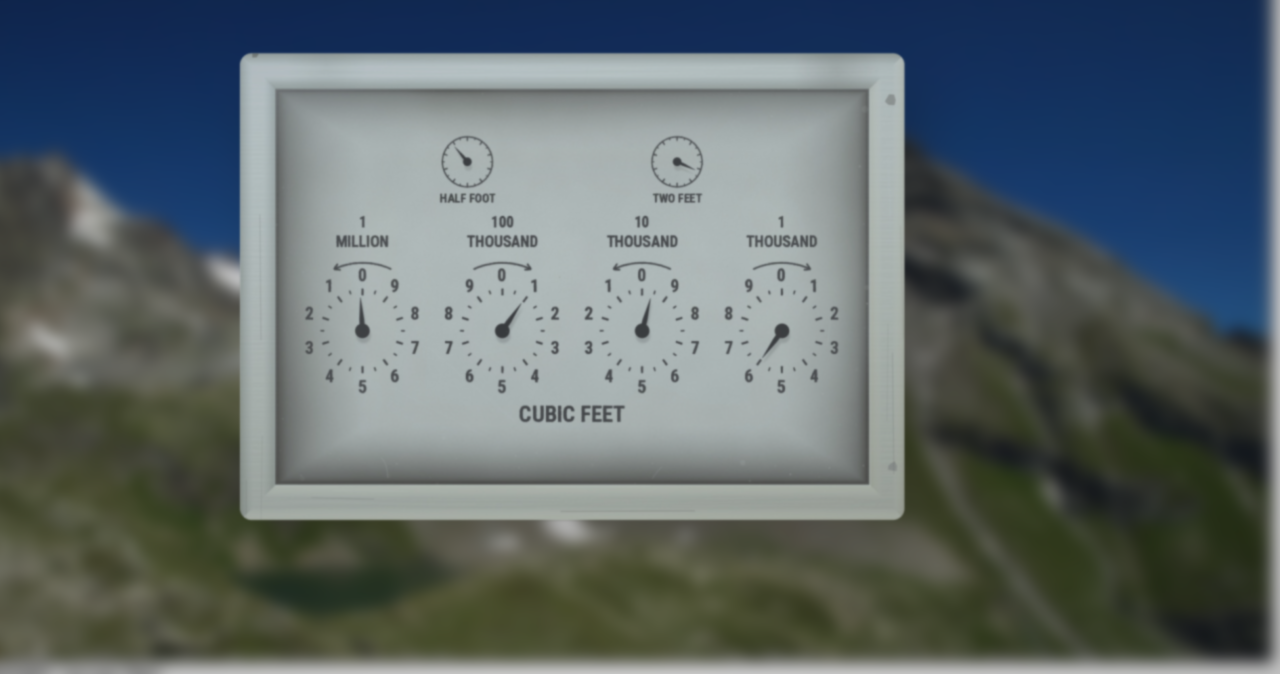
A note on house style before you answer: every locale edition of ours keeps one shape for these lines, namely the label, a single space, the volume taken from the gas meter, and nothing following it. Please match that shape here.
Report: 9600 ft³
